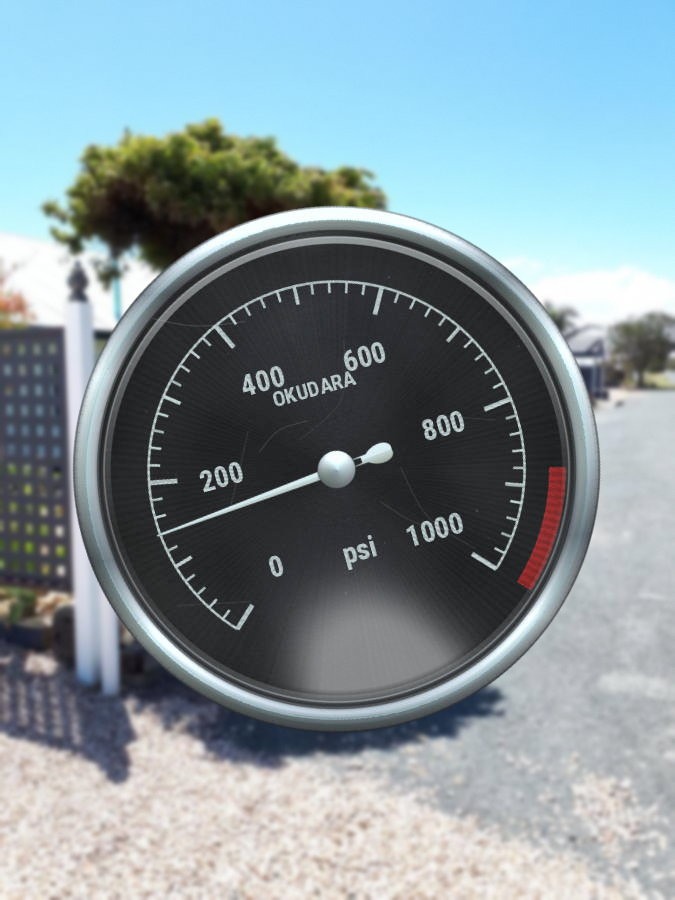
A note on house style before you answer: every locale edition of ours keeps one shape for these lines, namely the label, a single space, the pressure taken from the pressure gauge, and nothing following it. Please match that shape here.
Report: 140 psi
